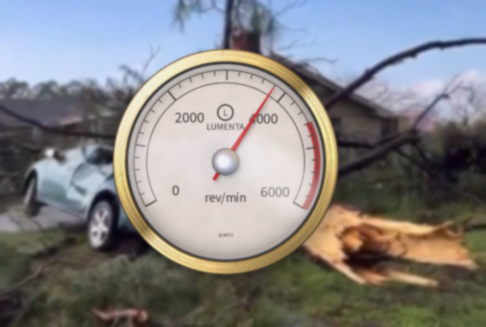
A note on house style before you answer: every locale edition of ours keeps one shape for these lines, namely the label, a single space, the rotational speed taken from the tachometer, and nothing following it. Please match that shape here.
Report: 3800 rpm
